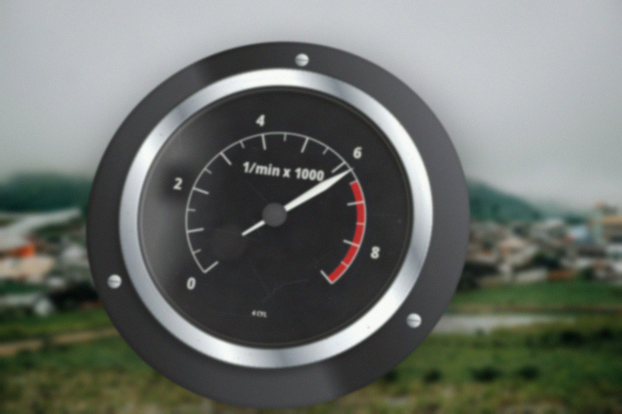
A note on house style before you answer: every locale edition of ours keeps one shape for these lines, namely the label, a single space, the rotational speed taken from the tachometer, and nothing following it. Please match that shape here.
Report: 6250 rpm
